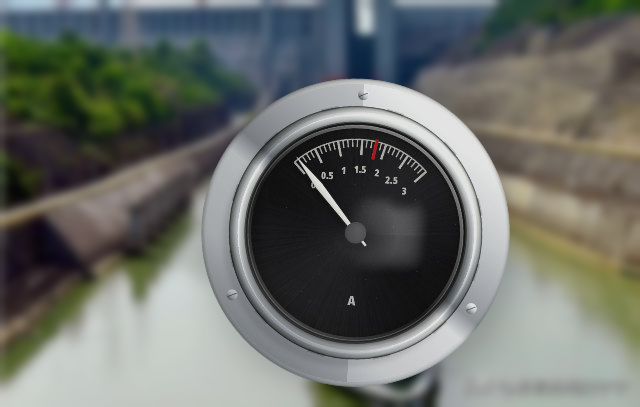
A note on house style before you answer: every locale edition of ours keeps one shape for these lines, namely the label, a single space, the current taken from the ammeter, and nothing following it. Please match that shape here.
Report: 0.1 A
